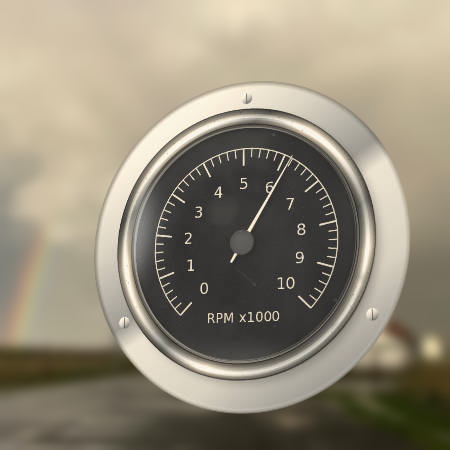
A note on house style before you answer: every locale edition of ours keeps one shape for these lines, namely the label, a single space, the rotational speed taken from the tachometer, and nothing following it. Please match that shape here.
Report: 6200 rpm
